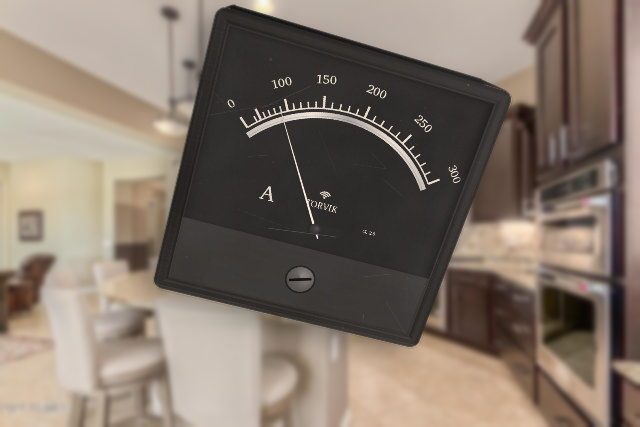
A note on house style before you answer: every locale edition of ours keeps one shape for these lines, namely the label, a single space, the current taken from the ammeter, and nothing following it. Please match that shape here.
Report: 90 A
